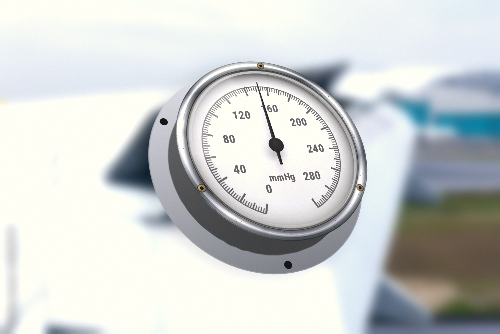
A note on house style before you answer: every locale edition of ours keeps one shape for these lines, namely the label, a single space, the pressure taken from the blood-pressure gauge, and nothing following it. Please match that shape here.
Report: 150 mmHg
